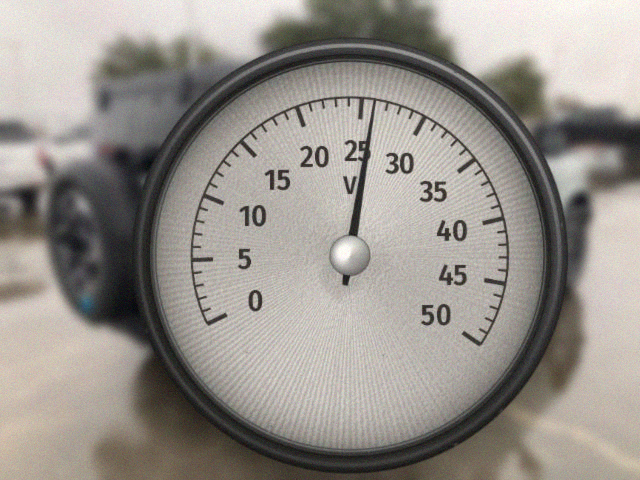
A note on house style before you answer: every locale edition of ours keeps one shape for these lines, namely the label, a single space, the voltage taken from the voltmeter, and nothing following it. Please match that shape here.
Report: 26 V
